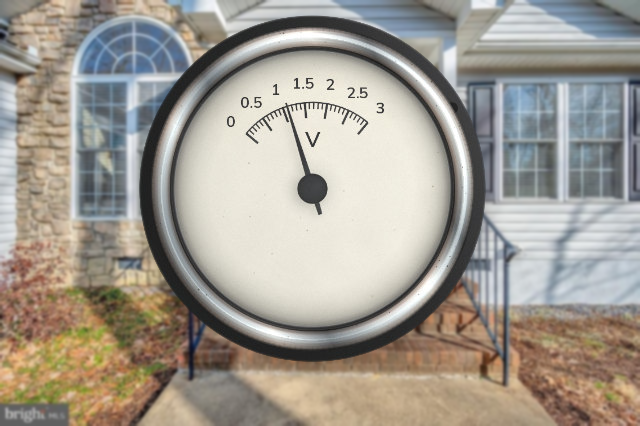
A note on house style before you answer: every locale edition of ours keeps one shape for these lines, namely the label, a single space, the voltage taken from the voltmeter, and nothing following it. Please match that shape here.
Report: 1.1 V
